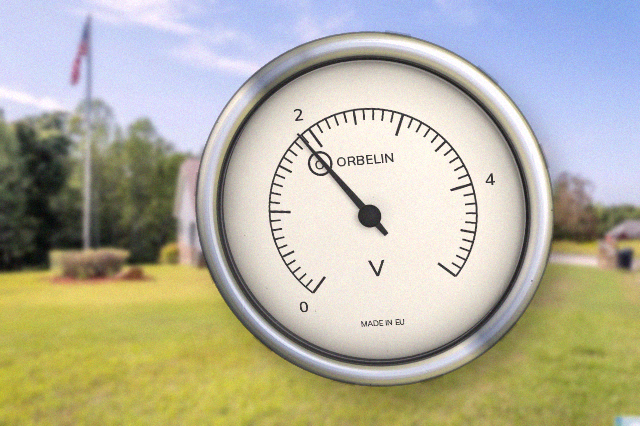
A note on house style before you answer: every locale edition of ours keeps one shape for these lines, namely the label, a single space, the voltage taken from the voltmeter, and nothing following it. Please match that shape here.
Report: 1.9 V
